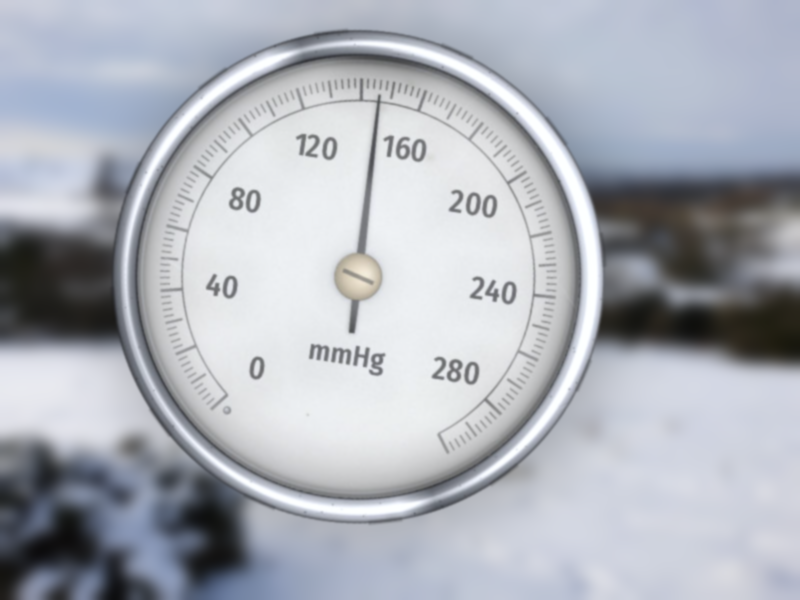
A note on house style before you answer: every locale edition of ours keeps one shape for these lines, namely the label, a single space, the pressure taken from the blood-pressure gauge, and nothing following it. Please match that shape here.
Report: 146 mmHg
